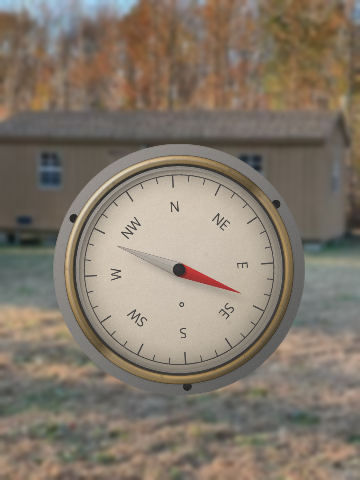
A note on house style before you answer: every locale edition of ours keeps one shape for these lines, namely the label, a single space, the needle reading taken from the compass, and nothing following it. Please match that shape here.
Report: 115 °
